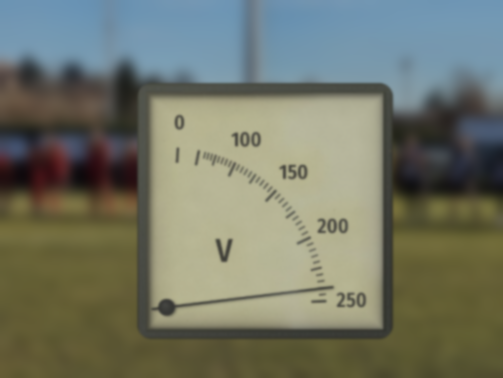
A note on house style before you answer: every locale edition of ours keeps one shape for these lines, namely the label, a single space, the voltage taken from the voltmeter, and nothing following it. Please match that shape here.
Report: 240 V
